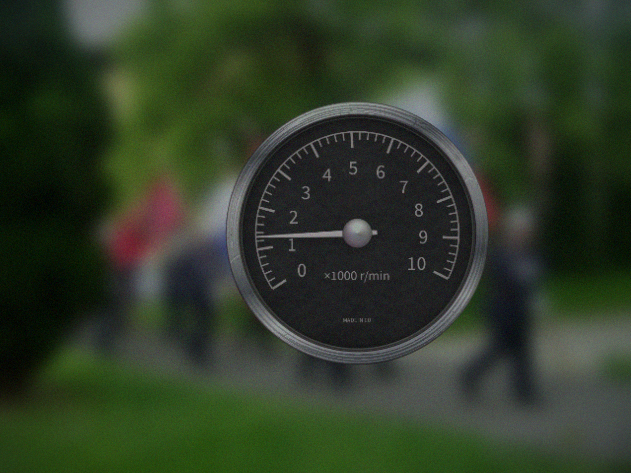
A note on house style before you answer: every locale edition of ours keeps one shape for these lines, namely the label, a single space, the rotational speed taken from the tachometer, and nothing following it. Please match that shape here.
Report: 1300 rpm
